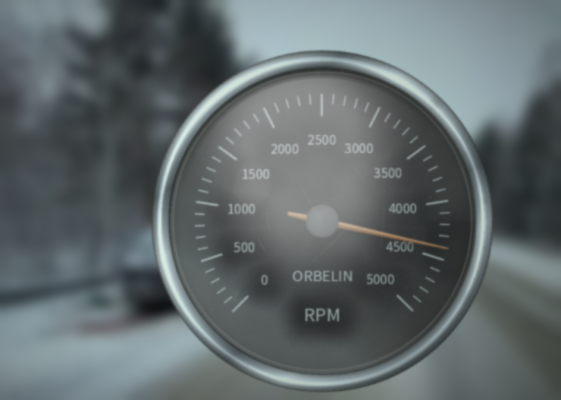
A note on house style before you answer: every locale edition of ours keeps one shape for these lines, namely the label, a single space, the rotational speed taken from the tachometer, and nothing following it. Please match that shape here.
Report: 4400 rpm
